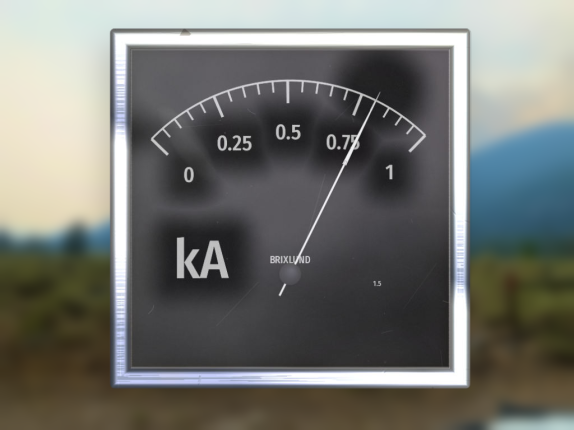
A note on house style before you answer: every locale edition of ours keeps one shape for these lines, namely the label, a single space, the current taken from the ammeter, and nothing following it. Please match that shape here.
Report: 0.8 kA
